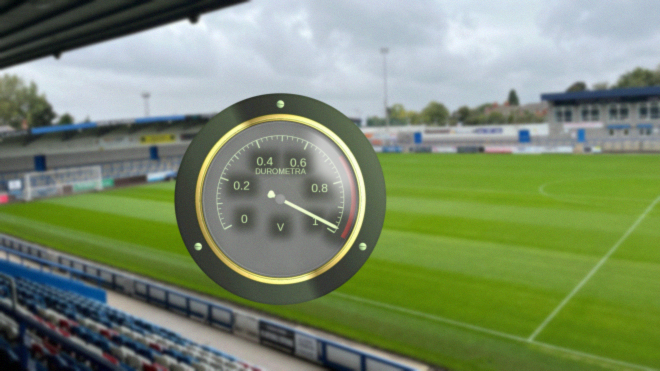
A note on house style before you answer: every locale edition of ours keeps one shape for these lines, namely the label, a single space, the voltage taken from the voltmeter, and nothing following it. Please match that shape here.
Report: 0.98 V
